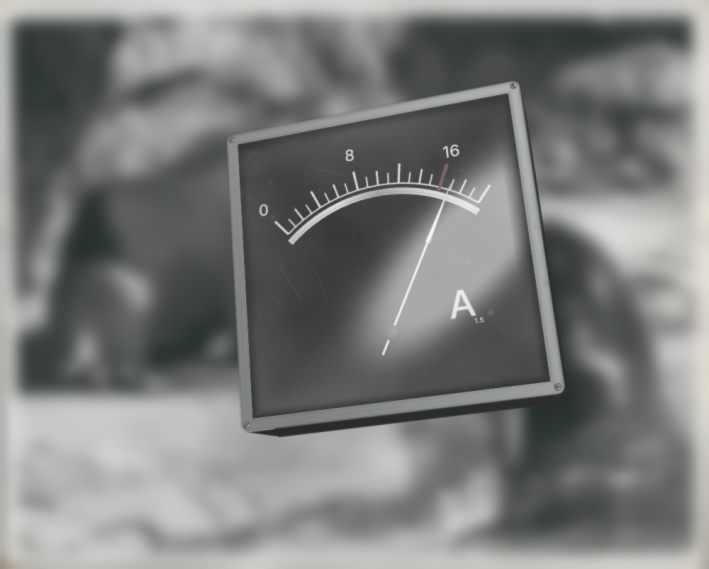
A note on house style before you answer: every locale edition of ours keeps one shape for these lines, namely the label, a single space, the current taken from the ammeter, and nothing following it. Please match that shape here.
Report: 17 A
